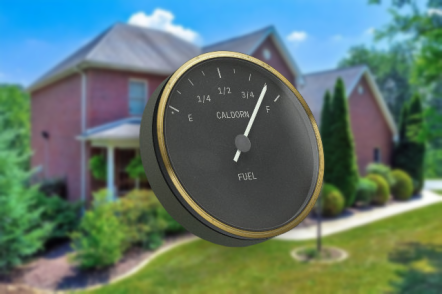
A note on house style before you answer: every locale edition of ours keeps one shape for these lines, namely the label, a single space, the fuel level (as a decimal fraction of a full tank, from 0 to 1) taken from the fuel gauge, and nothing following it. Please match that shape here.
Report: 0.875
